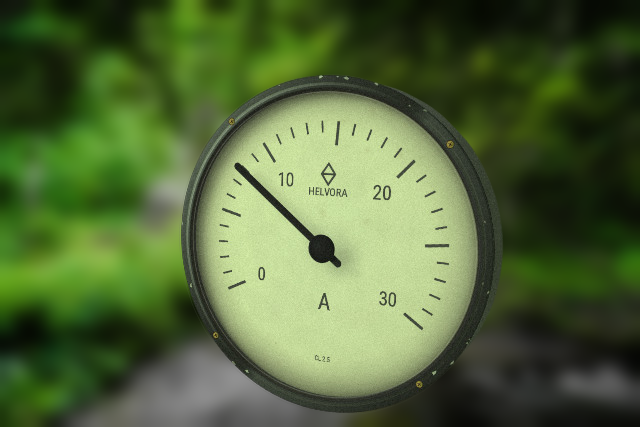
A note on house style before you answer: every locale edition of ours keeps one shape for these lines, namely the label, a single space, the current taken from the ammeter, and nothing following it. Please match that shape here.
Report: 8 A
